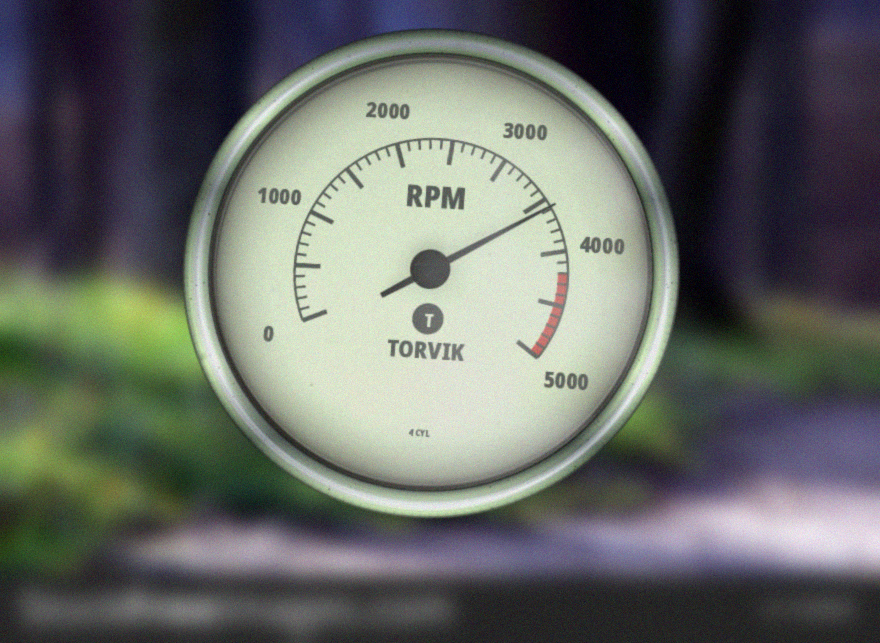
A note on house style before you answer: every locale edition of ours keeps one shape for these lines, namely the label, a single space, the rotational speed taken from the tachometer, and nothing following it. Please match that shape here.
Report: 3600 rpm
